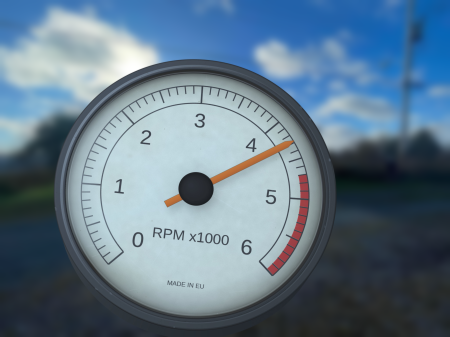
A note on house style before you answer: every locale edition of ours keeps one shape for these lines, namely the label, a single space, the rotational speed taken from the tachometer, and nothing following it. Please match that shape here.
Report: 4300 rpm
